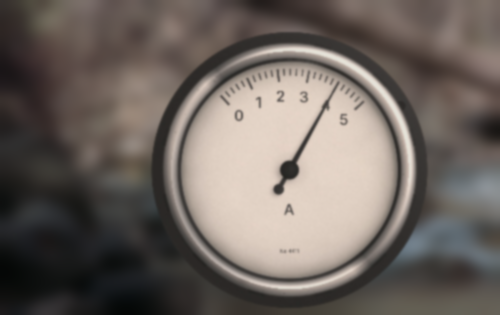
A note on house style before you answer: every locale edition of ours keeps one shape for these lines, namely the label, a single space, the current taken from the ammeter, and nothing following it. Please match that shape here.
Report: 4 A
